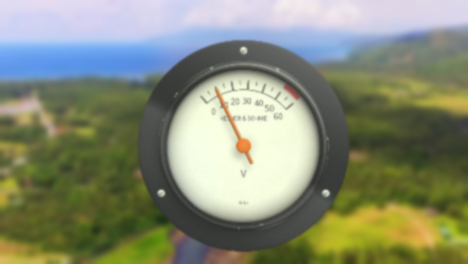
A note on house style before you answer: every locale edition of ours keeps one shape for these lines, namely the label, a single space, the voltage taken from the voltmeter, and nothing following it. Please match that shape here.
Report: 10 V
